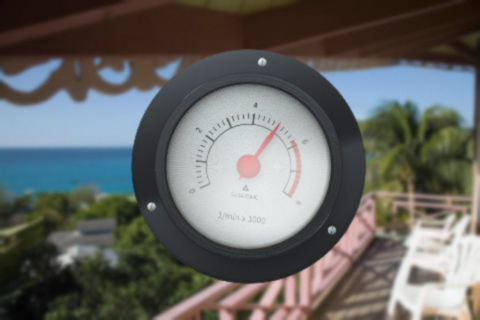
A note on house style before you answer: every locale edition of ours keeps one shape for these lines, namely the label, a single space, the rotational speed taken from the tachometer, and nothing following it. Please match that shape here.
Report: 5000 rpm
